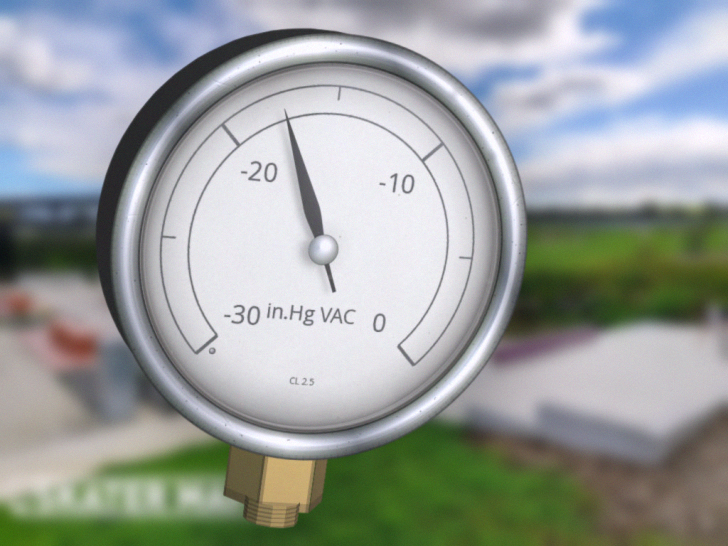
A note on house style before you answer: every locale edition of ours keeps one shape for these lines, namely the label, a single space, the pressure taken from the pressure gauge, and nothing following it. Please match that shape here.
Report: -17.5 inHg
